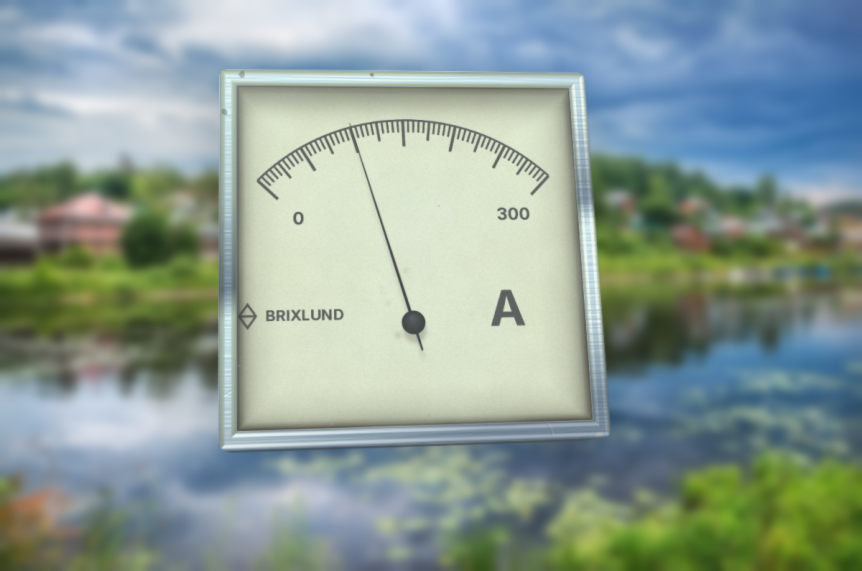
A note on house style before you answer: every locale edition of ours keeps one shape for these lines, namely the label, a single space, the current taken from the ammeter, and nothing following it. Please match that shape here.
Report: 100 A
